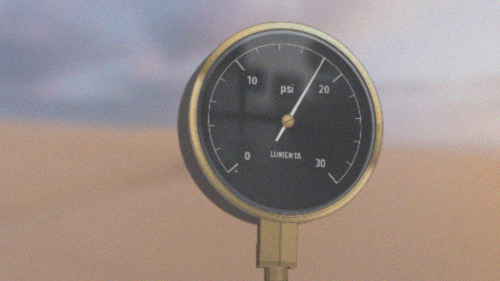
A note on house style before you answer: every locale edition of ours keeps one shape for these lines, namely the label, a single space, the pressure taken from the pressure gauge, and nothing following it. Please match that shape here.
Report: 18 psi
